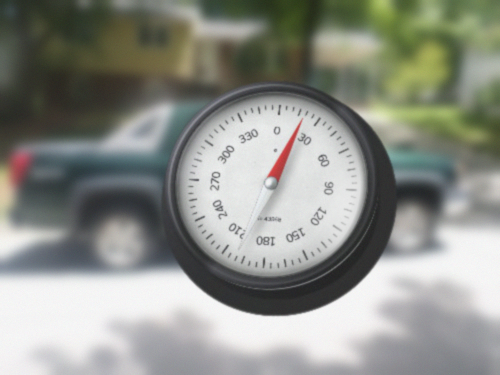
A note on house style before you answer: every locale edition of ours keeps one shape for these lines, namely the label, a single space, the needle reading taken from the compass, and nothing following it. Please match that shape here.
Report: 20 °
